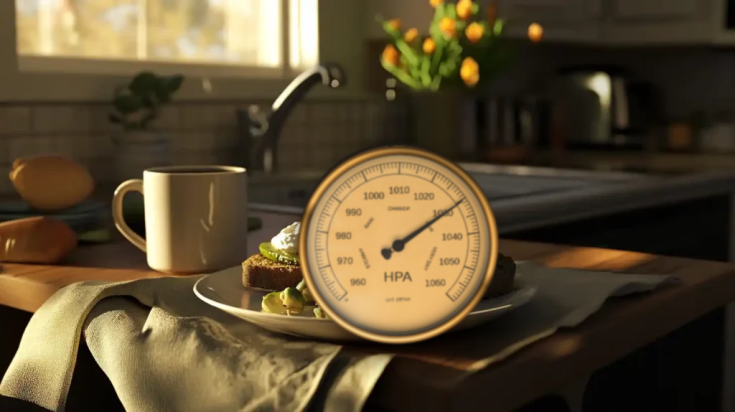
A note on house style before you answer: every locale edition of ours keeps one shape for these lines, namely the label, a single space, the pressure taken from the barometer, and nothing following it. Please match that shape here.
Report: 1030 hPa
